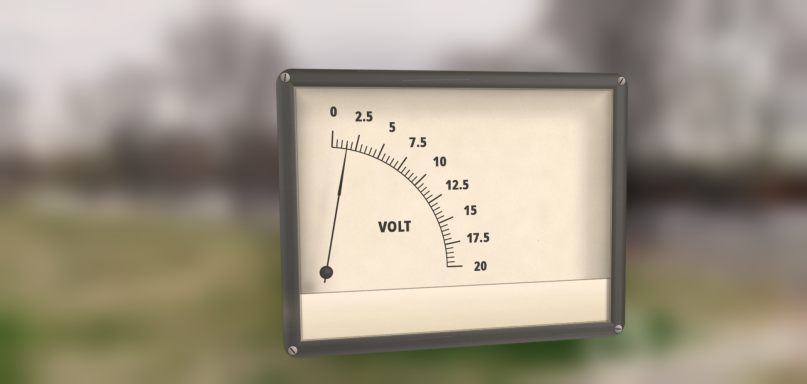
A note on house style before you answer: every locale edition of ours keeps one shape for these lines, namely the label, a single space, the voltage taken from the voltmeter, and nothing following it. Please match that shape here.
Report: 1.5 V
